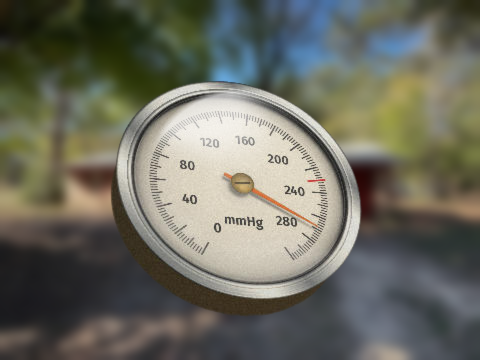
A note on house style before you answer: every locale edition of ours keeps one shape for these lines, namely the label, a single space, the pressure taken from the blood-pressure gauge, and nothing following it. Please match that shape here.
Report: 270 mmHg
